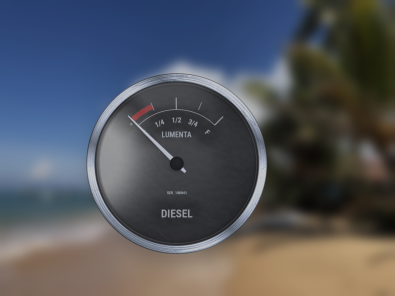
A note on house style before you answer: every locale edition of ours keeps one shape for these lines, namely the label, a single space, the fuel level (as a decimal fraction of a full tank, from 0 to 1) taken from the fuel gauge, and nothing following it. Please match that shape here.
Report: 0
